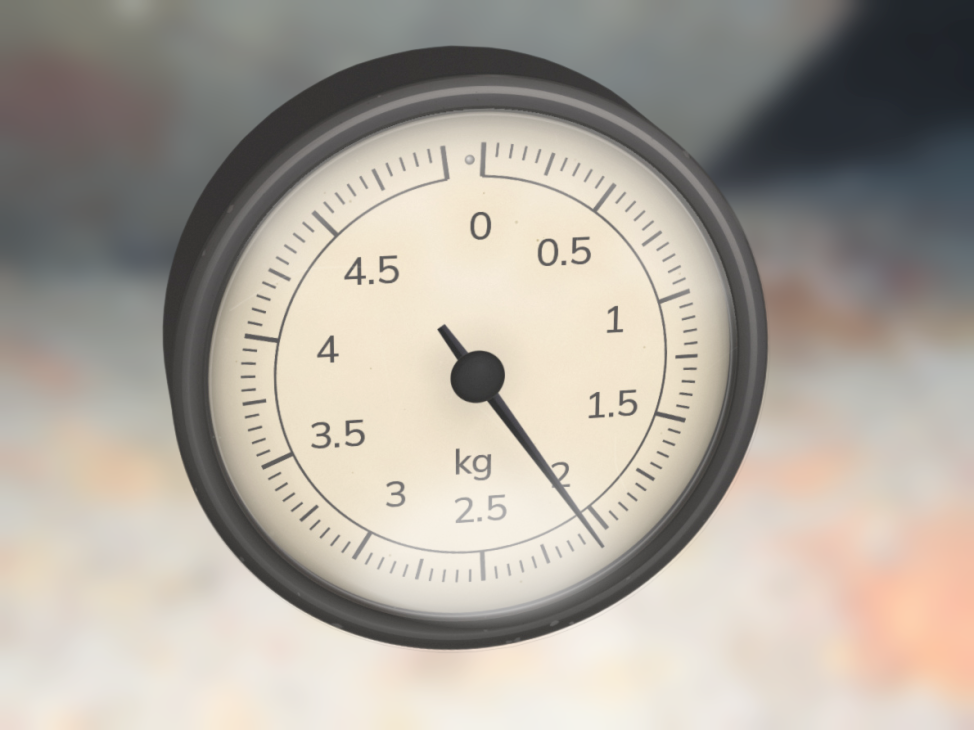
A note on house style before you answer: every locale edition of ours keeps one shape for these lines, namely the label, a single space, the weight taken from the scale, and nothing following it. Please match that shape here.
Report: 2.05 kg
